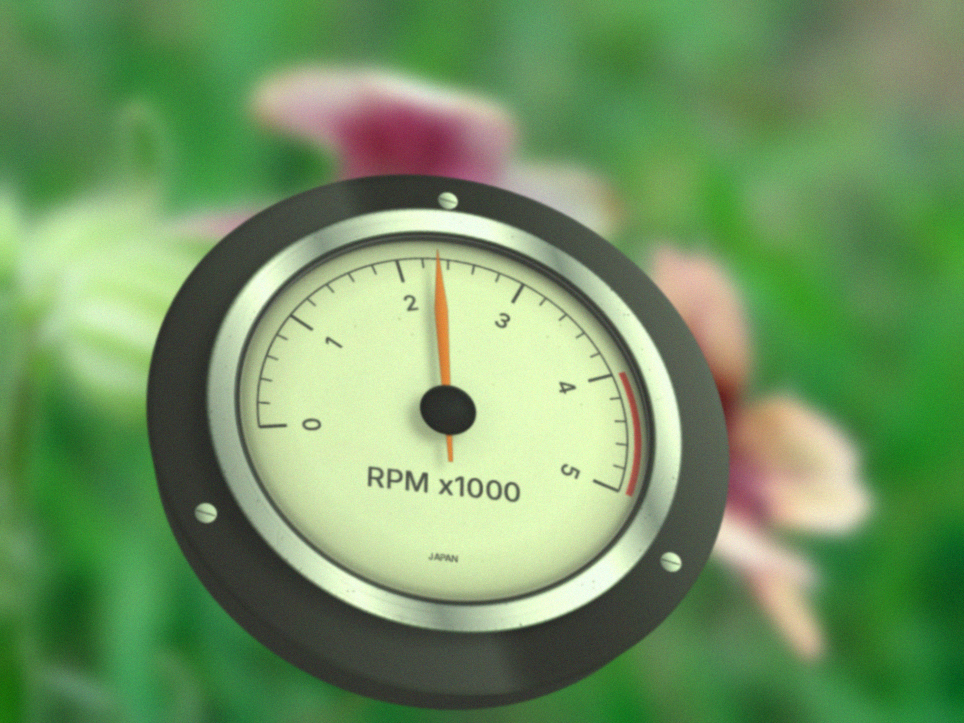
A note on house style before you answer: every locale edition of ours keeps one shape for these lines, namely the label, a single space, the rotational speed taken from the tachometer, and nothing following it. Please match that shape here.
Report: 2300 rpm
